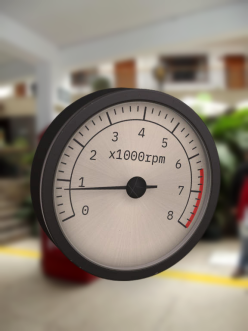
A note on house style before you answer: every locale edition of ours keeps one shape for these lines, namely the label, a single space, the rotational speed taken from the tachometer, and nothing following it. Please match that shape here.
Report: 800 rpm
